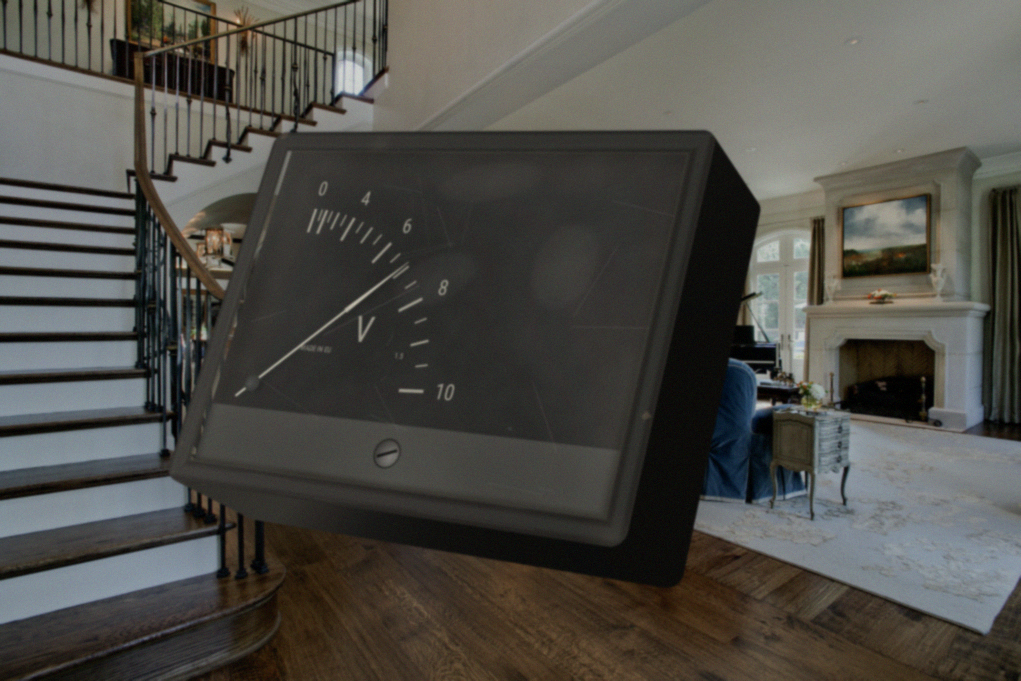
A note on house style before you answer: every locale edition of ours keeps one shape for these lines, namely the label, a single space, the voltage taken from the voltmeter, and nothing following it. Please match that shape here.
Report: 7 V
